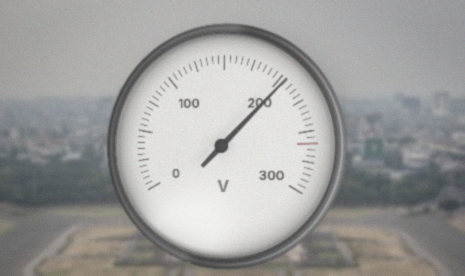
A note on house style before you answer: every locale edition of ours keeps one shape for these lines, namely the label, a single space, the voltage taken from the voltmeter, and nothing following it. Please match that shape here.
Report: 205 V
